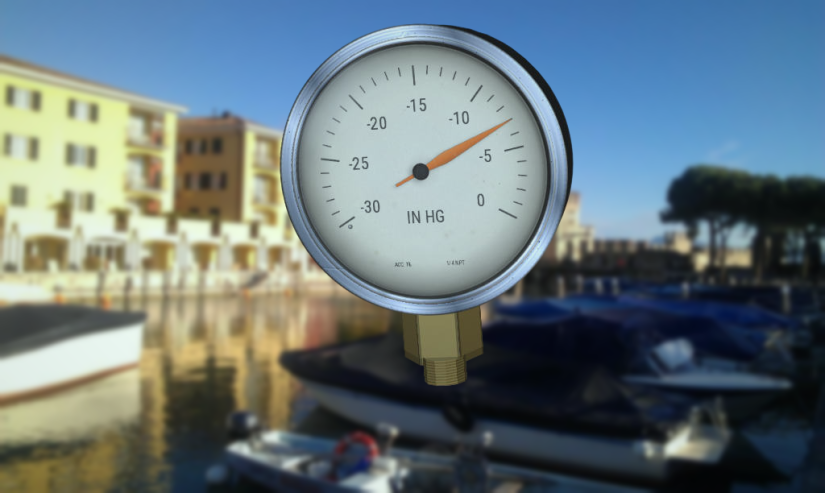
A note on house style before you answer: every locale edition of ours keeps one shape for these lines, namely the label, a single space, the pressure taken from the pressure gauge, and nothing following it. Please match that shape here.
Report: -7 inHg
